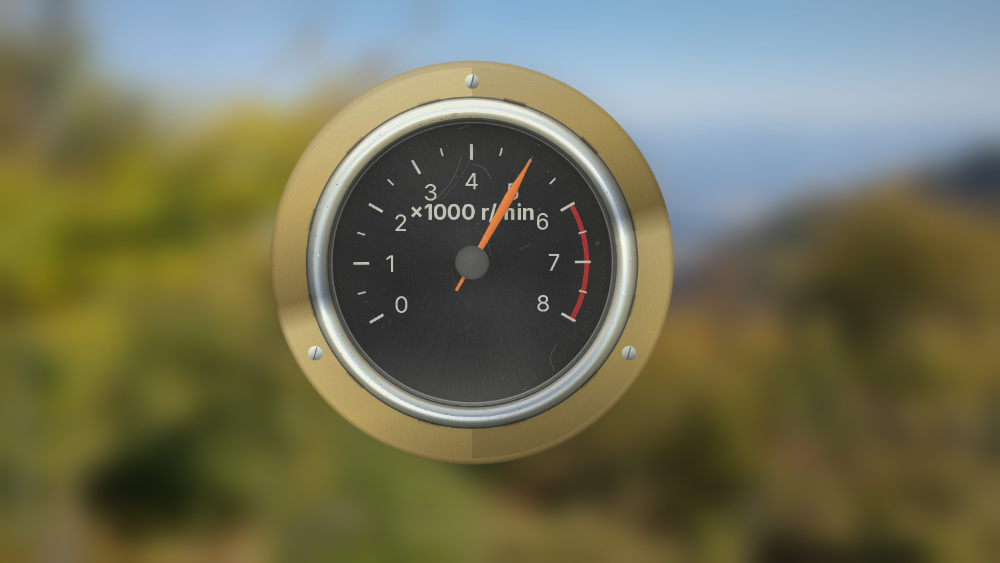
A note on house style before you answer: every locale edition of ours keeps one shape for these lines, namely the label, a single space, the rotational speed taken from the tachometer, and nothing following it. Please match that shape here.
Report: 5000 rpm
